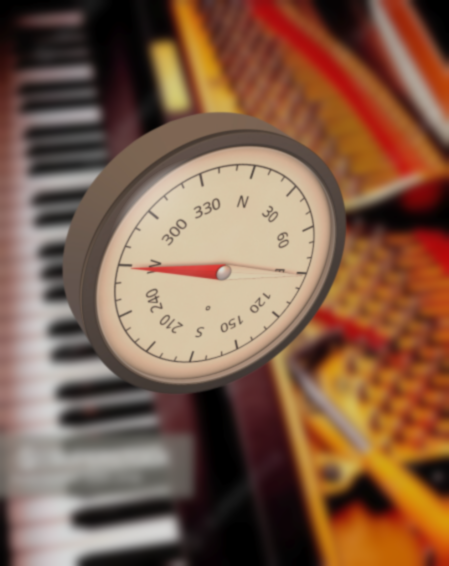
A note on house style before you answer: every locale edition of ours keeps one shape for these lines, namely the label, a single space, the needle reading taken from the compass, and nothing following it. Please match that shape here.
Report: 270 °
